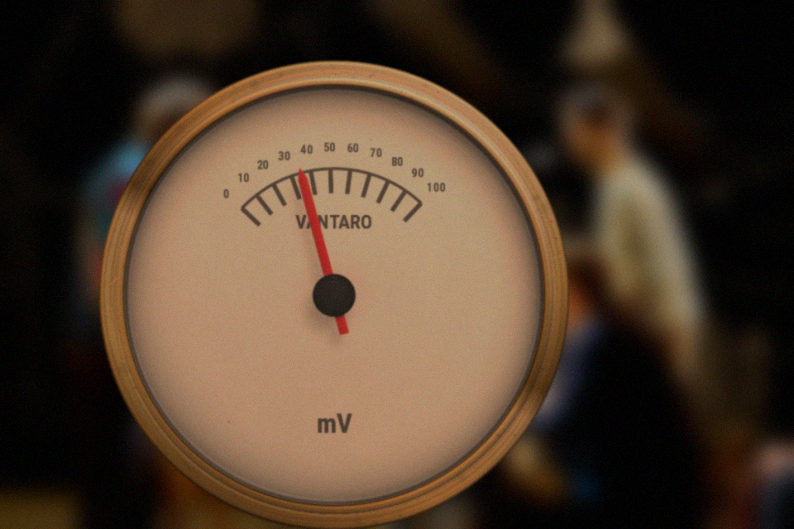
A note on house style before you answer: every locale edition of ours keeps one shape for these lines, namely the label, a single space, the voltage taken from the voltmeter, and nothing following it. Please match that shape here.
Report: 35 mV
